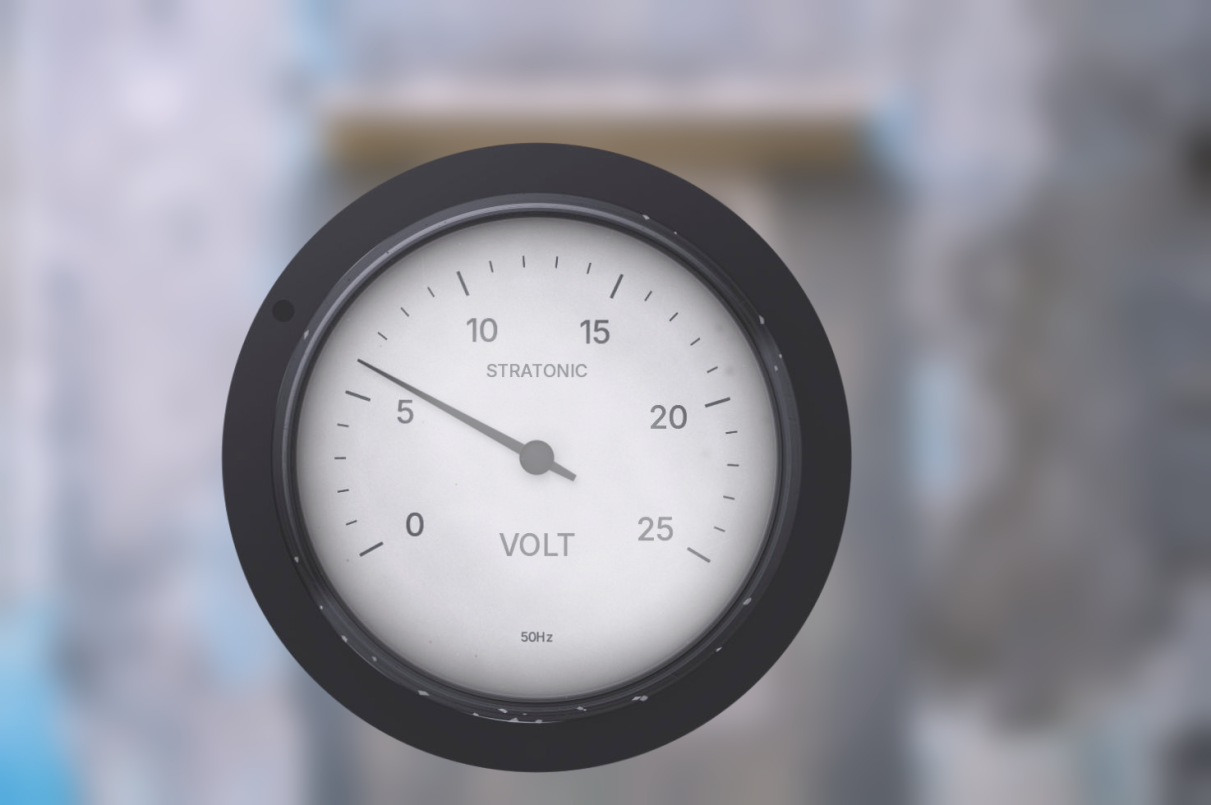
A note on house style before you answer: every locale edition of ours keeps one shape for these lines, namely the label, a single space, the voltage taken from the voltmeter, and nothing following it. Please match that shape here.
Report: 6 V
